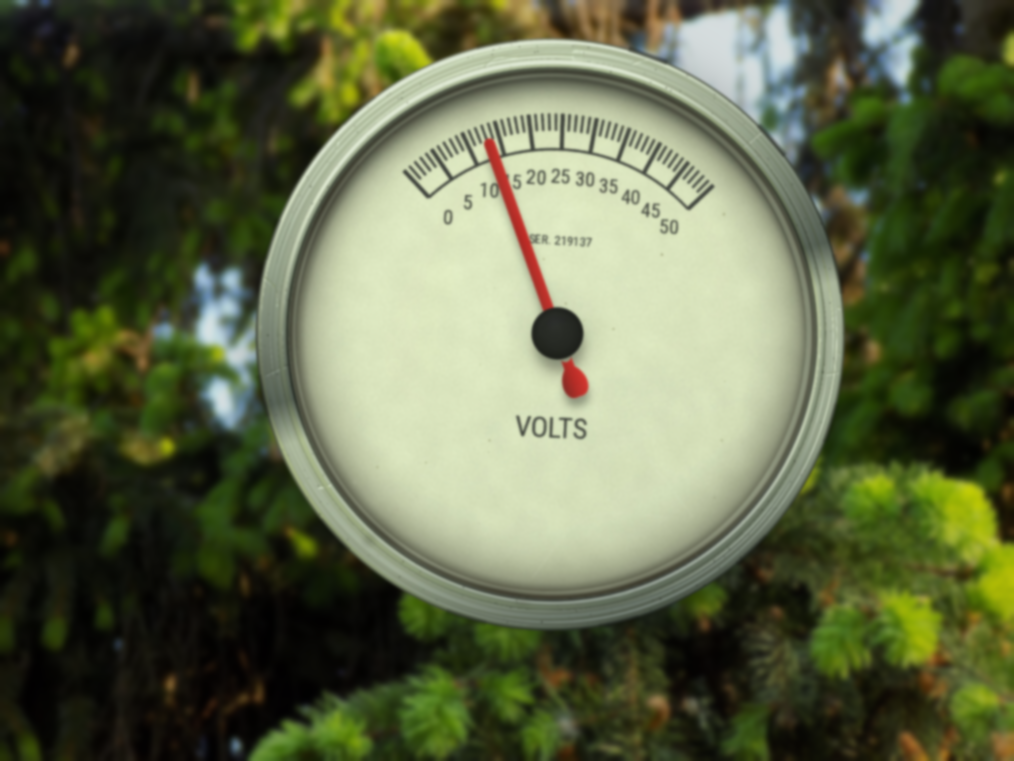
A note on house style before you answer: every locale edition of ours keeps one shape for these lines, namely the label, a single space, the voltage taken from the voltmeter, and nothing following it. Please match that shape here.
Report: 13 V
